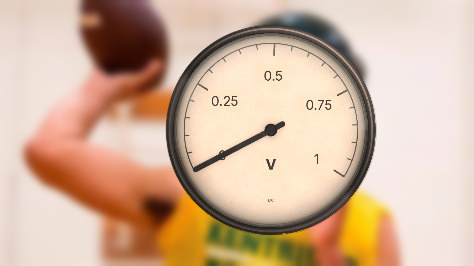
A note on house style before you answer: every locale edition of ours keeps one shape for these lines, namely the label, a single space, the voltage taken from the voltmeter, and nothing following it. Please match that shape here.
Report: 0 V
